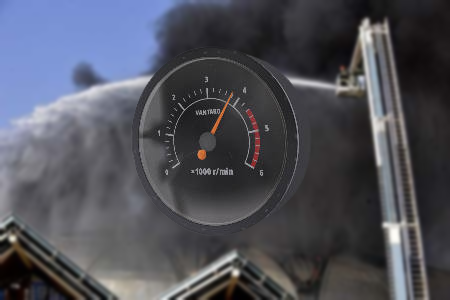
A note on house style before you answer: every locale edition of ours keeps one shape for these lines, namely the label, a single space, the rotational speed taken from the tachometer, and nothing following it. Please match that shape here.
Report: 3800 rpm
